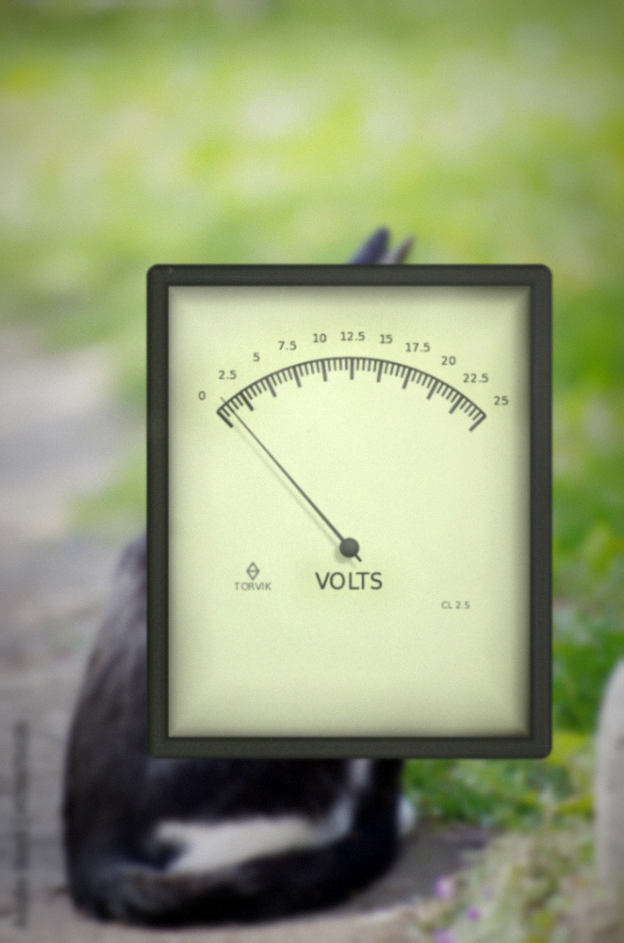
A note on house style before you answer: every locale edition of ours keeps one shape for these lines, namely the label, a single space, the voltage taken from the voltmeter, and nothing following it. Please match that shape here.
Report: 1 V
